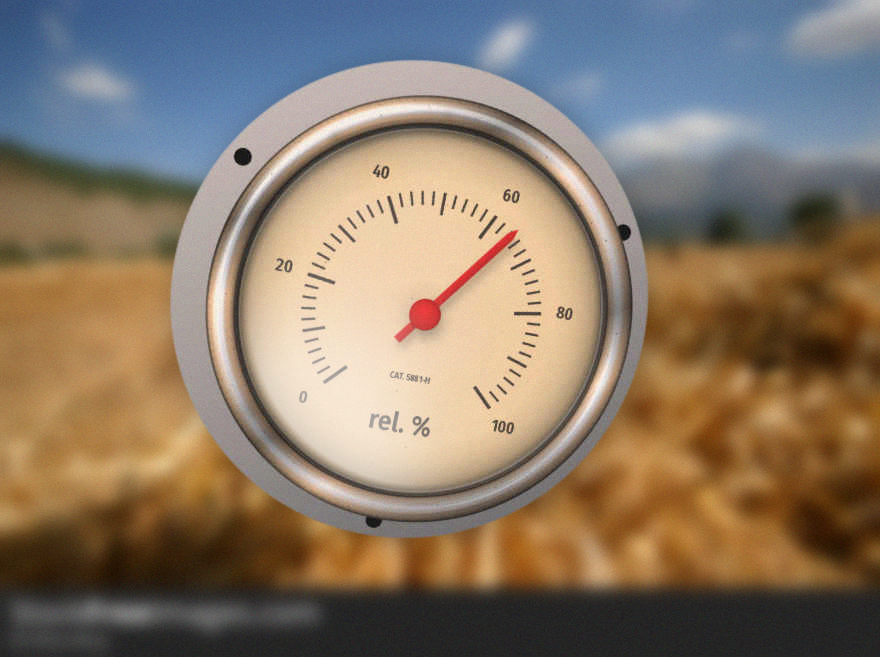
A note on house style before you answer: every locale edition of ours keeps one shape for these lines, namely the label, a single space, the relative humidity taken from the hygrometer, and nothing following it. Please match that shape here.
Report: 64 %
